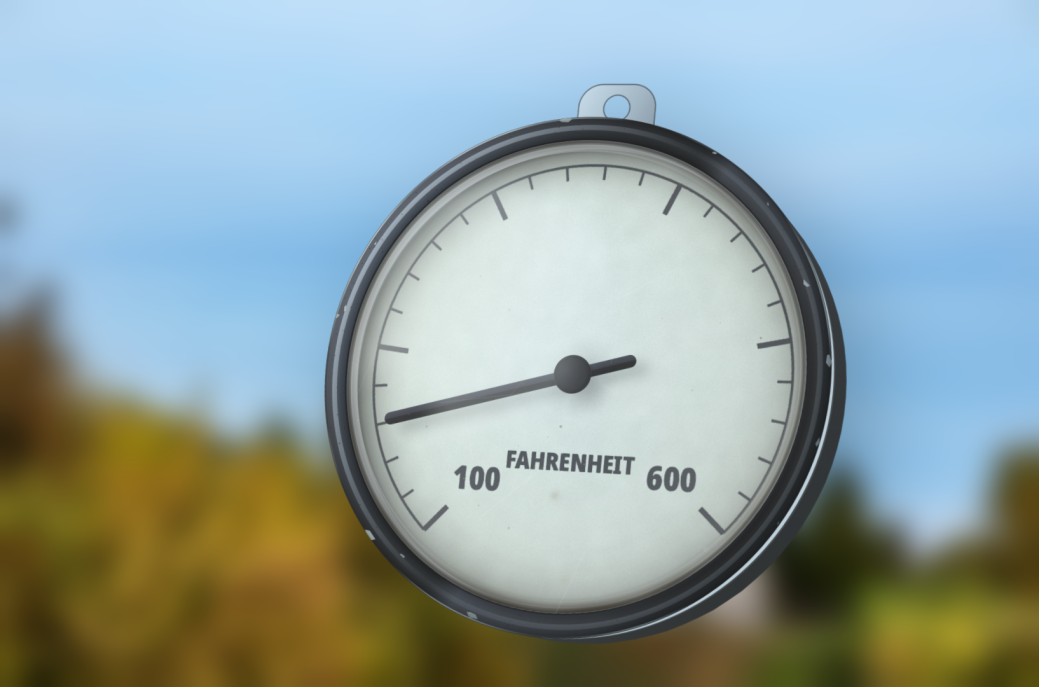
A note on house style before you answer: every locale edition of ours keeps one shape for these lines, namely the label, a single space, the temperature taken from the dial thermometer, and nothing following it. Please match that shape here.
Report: 160 °F
